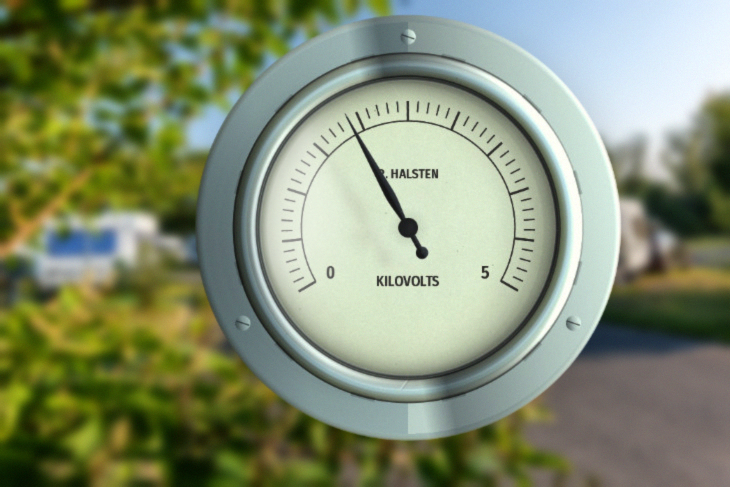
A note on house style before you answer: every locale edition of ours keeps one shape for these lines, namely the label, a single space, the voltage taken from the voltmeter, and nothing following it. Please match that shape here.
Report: 1.9 kV
